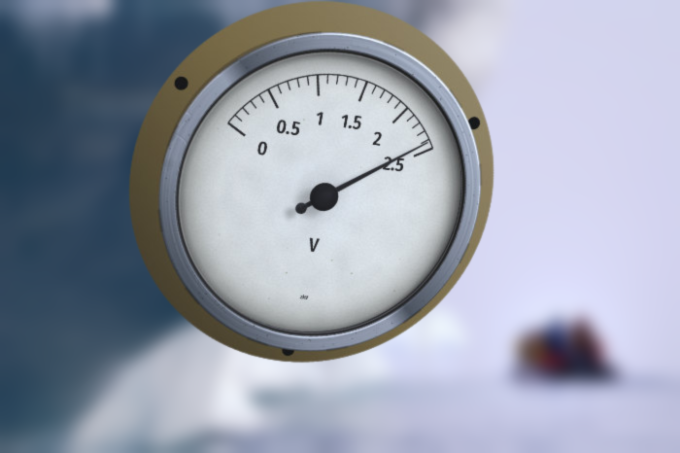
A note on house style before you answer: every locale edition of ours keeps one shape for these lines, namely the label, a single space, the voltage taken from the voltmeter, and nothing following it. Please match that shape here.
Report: 2.4 V
